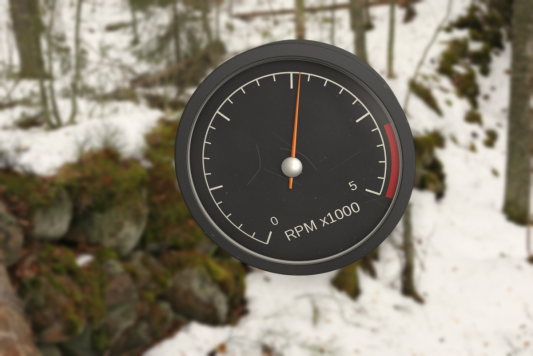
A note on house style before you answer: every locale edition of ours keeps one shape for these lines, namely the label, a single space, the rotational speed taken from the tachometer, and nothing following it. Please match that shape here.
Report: 3100 rpm
